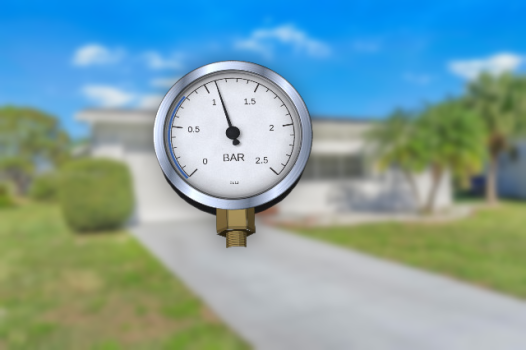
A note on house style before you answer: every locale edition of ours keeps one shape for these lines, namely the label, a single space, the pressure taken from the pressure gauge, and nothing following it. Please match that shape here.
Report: 1.1 bar
